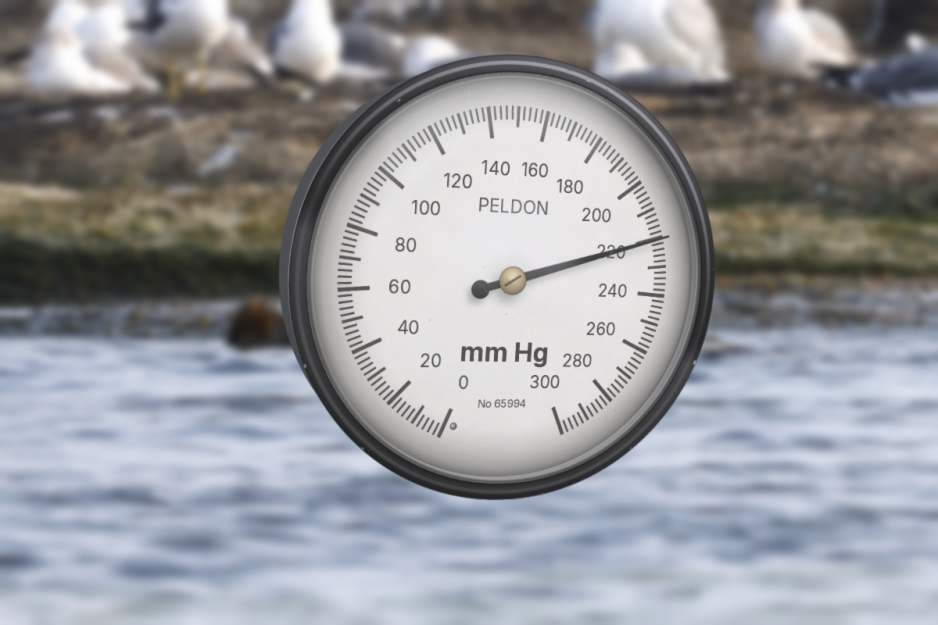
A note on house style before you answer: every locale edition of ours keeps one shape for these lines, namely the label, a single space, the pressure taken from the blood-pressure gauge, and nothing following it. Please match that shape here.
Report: 220 mmHg
